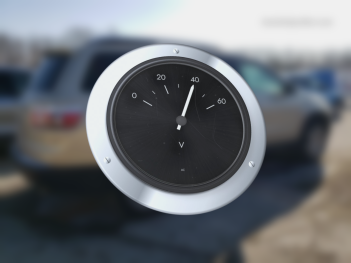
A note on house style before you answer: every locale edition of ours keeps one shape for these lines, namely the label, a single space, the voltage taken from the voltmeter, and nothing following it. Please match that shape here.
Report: 40 V
